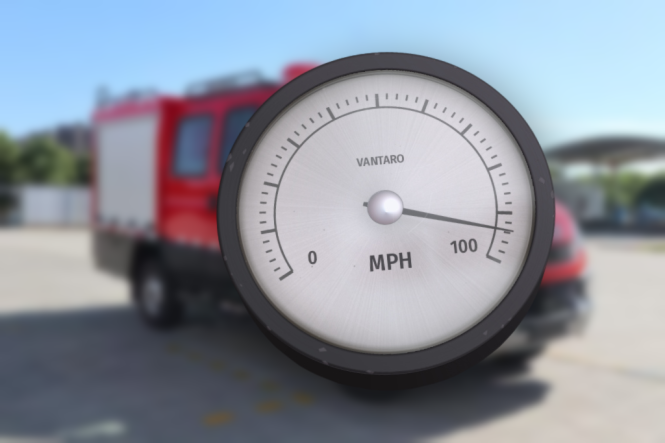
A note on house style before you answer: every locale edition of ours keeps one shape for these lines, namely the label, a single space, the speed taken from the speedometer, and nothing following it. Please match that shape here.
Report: 94 mph
